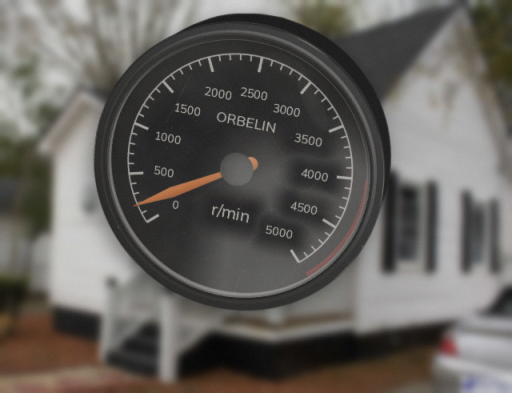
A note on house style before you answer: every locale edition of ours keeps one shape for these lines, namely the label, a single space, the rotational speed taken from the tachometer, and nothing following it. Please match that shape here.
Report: 200 rpm
